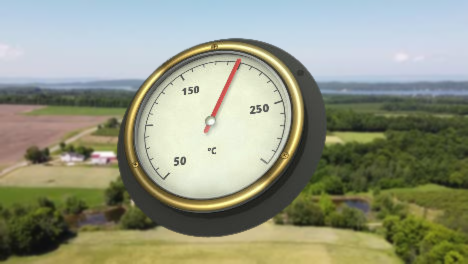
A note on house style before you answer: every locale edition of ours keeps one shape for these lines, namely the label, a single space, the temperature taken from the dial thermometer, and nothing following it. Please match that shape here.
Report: 200 °C
